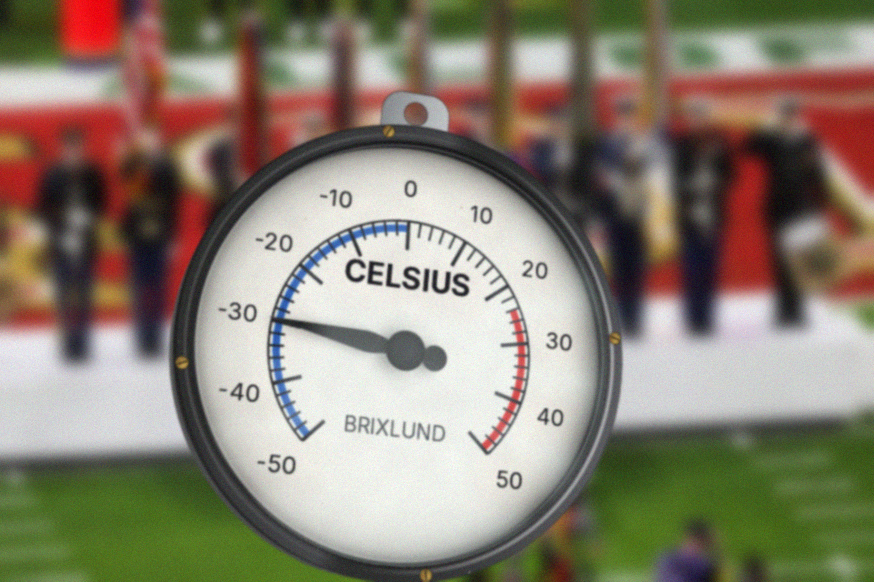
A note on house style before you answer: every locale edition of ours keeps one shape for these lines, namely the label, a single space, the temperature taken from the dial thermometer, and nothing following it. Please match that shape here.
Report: -30 °C
